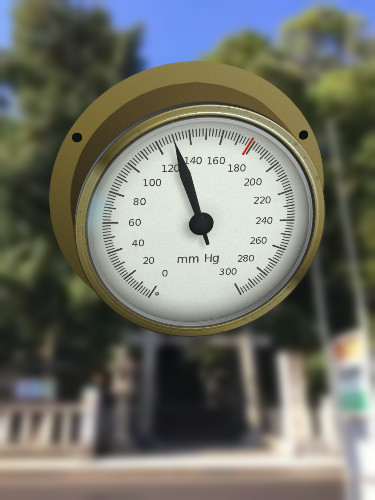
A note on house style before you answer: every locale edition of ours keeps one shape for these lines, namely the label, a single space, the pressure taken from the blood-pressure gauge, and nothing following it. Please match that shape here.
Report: 130 mmHg
